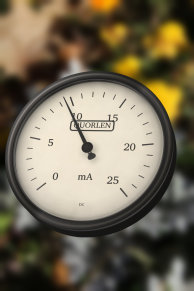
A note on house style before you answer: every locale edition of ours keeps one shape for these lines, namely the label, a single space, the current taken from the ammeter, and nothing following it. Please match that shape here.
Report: 9.5 mA
